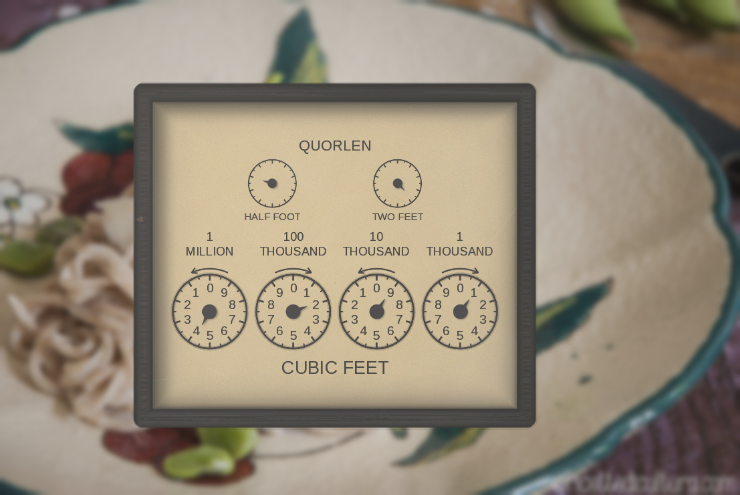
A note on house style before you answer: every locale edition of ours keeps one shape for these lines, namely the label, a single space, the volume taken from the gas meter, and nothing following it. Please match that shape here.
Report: 419100 ft³
